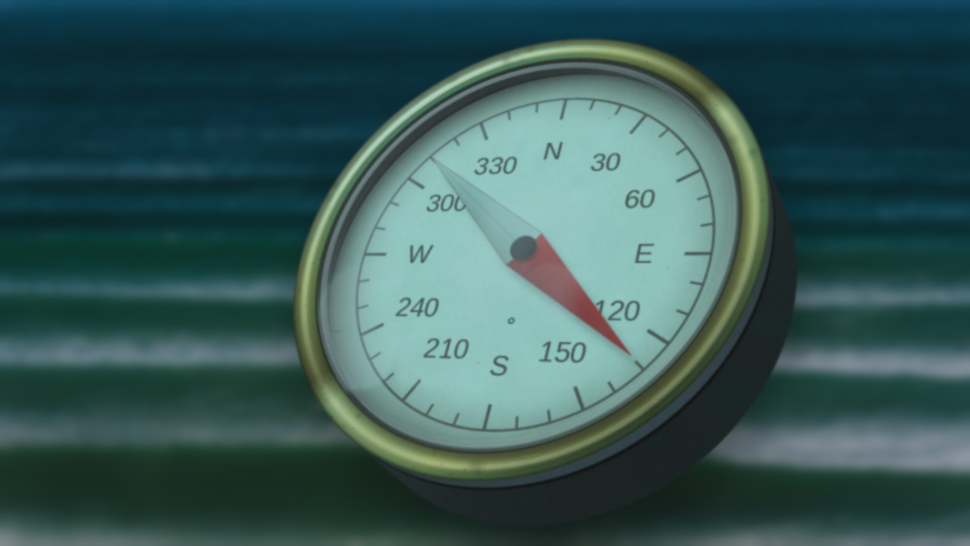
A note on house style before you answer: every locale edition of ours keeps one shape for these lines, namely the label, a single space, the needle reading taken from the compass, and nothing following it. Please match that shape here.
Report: 130 °
